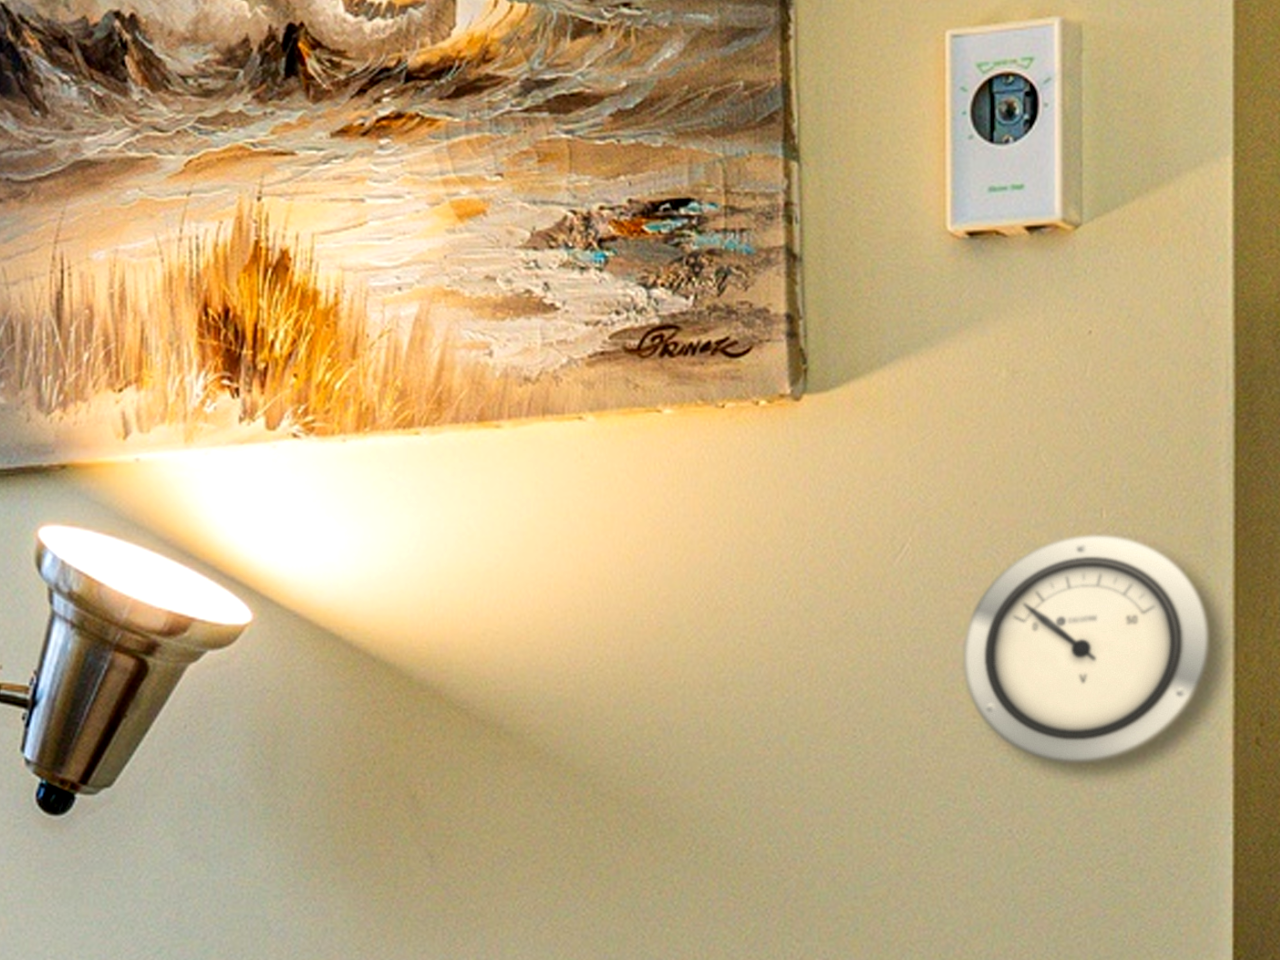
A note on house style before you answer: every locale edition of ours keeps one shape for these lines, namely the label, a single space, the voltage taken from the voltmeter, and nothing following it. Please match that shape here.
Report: 5 V
